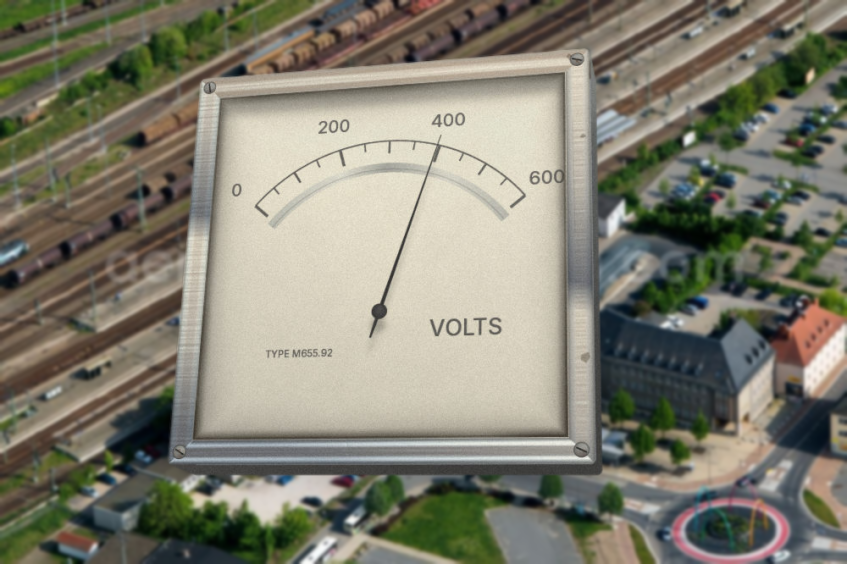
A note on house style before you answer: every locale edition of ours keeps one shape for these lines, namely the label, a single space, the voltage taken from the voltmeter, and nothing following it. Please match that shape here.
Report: 400 V
